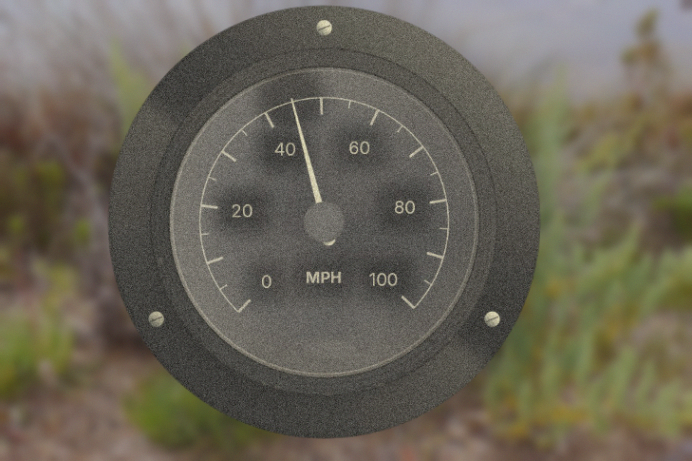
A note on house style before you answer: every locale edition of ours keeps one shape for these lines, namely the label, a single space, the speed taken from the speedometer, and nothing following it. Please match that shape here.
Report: 45 mph
